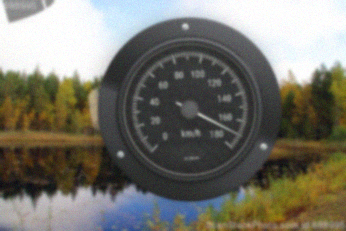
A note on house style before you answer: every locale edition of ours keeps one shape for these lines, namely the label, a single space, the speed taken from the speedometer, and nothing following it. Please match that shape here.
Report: 170 km/h
